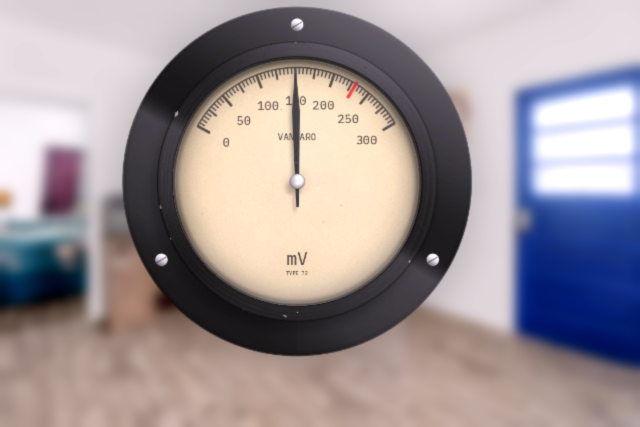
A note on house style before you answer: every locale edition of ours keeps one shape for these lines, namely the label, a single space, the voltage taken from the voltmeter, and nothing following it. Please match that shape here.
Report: 150 mV
